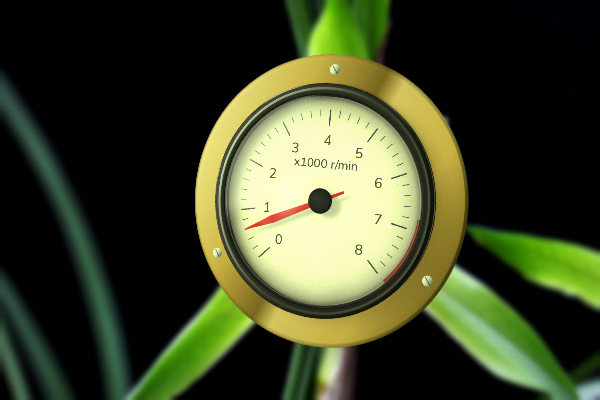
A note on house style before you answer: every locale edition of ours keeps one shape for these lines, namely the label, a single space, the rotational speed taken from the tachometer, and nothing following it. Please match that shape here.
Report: 600 rpm
